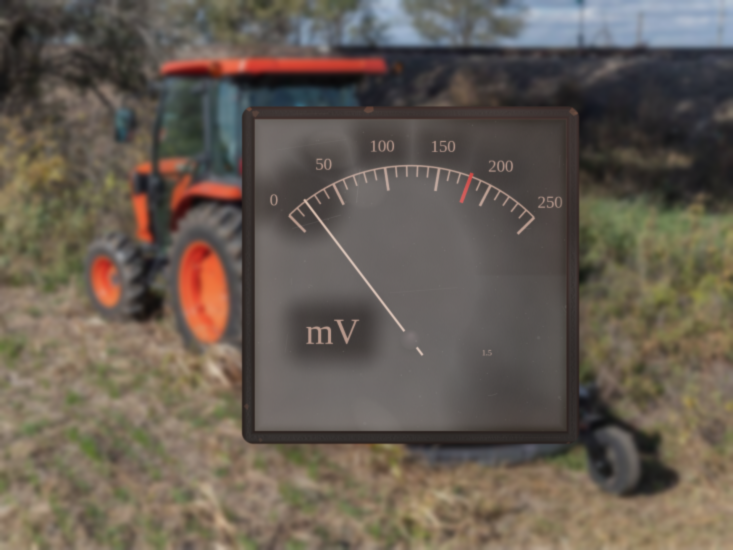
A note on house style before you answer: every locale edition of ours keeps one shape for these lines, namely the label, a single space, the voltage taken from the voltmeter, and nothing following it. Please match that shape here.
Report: 20 mV
